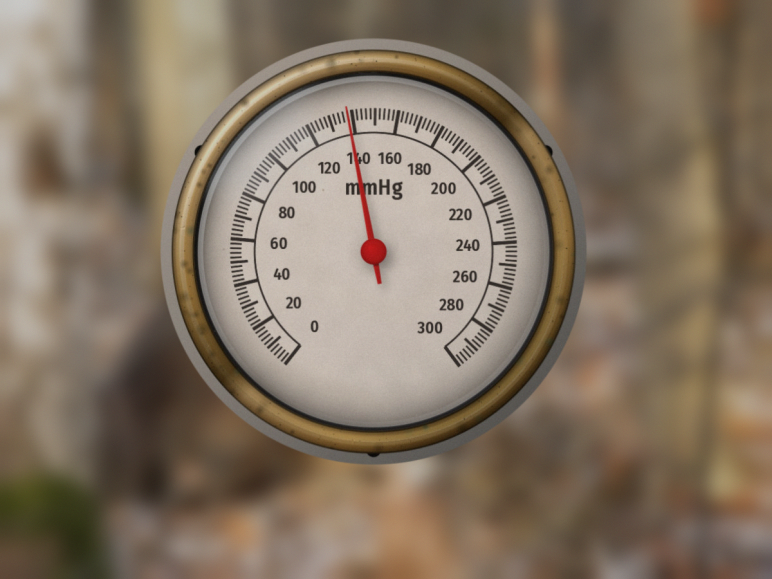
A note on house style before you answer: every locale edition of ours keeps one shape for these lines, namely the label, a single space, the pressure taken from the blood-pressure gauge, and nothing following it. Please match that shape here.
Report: 138 mmHg
